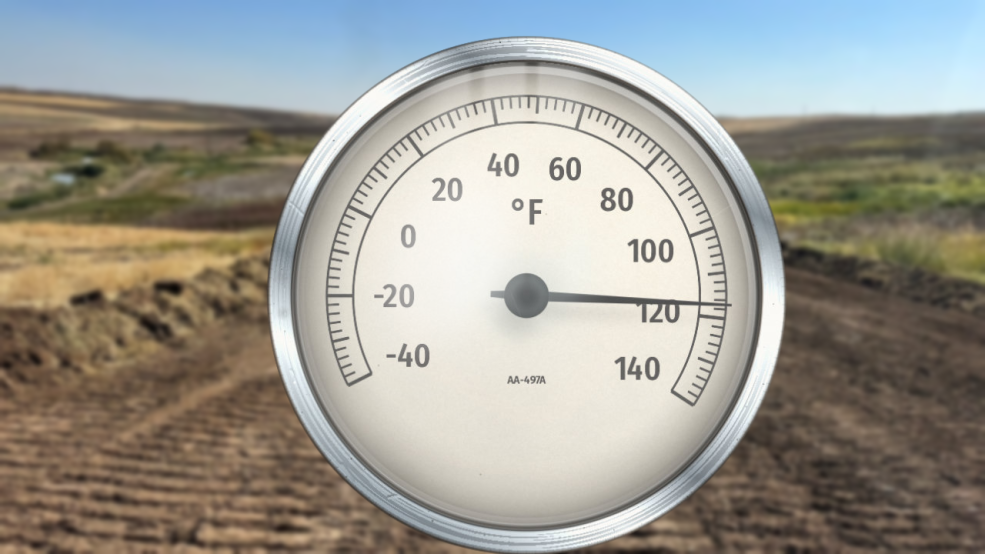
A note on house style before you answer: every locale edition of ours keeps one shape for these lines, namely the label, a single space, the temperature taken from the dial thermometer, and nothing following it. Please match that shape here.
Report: 117 °F
